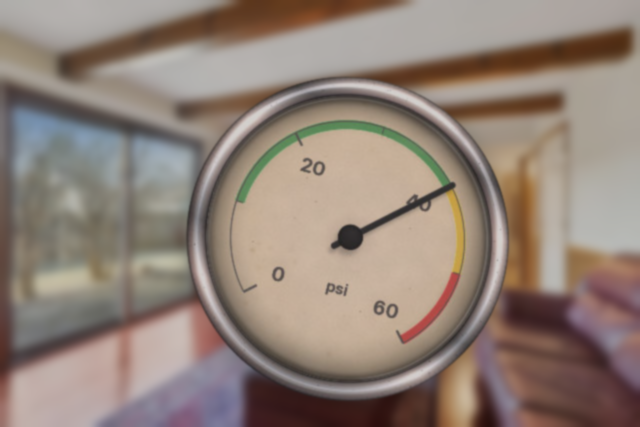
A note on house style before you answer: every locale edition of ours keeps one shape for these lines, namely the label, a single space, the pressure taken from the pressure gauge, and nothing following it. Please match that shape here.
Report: 40 psi
